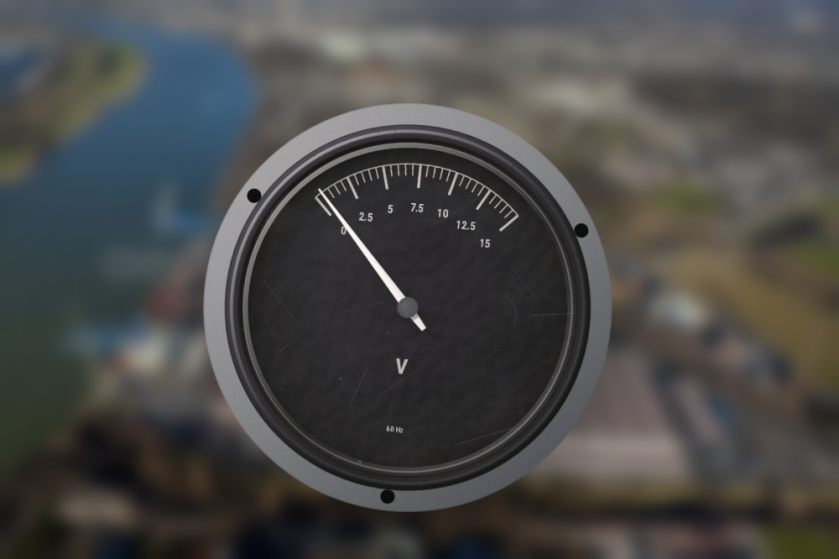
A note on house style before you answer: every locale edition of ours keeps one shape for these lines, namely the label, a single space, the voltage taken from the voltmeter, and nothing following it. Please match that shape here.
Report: 0.5 V
